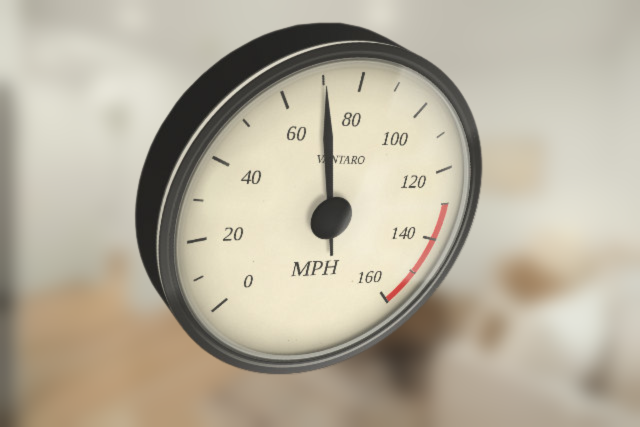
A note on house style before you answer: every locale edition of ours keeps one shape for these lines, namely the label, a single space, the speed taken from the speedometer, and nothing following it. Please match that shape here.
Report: 70 mph
